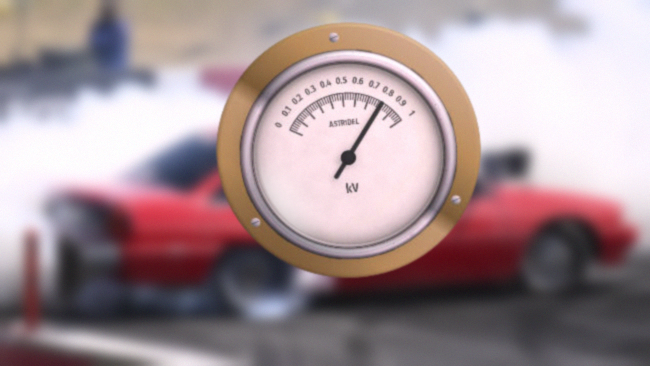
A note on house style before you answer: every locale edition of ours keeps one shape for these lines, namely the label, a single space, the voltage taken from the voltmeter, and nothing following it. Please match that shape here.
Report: 0.8 kV
